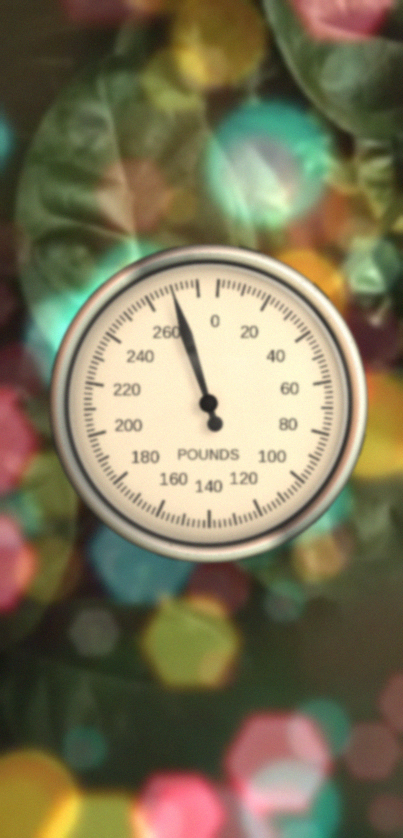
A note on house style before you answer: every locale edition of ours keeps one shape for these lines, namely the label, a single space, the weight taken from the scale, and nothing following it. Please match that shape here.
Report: 270 lb
